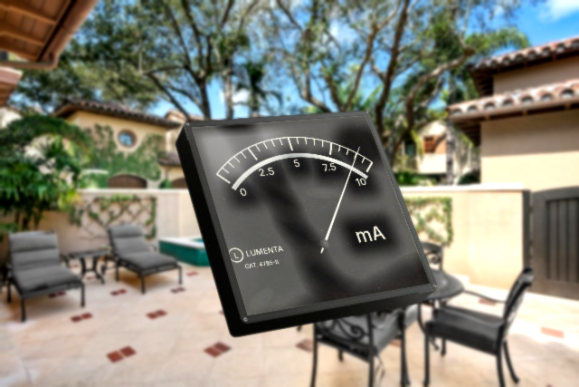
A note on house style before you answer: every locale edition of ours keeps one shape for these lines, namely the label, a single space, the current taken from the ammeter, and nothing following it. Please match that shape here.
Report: 9 mA
